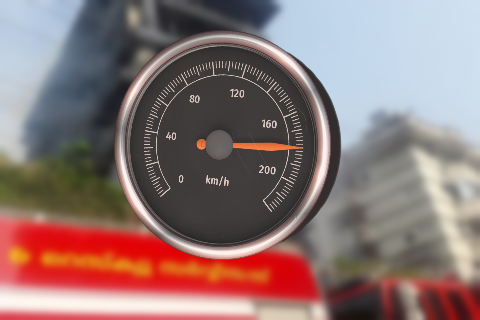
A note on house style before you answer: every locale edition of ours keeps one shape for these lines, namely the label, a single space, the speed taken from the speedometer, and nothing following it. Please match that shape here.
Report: 180 km/h
